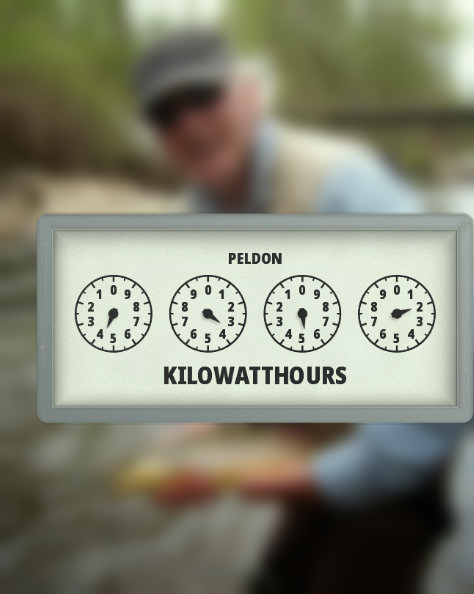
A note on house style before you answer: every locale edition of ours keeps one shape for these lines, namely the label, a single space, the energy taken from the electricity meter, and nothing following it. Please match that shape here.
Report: 4352 kWh
